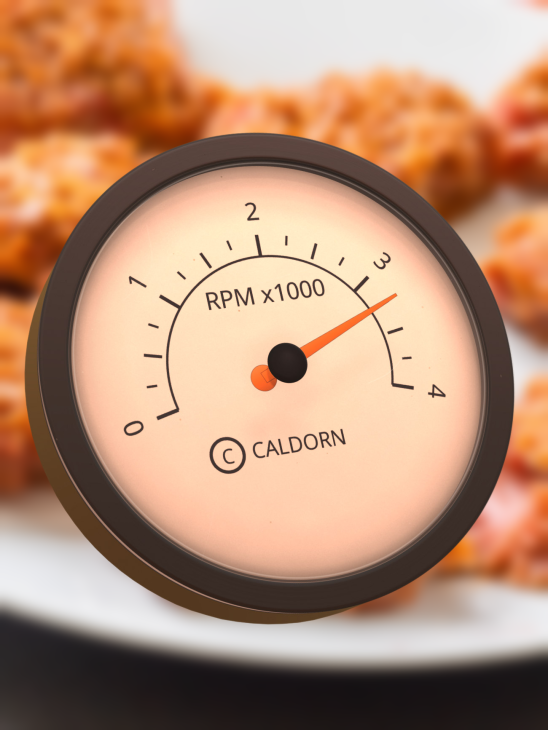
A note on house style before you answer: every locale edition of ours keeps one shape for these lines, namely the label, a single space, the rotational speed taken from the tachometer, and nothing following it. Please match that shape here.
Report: 3250 rpm
